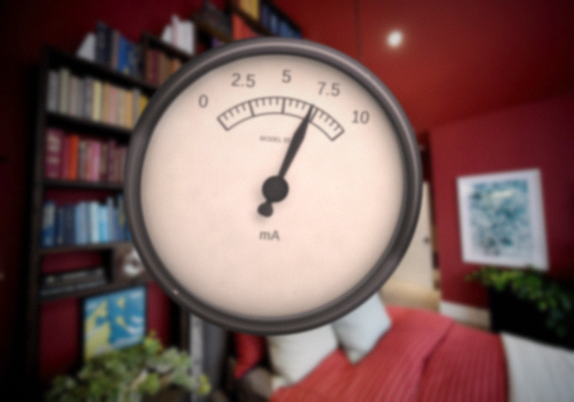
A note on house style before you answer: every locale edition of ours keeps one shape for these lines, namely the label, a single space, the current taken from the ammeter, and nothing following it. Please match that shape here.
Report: 7 mA
